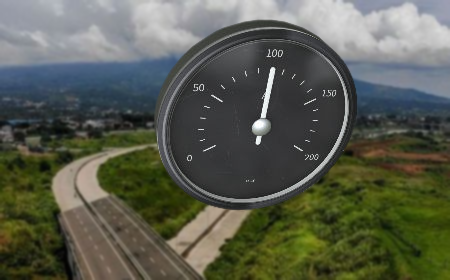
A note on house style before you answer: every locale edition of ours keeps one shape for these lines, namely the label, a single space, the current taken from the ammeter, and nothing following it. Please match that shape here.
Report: 100 A
